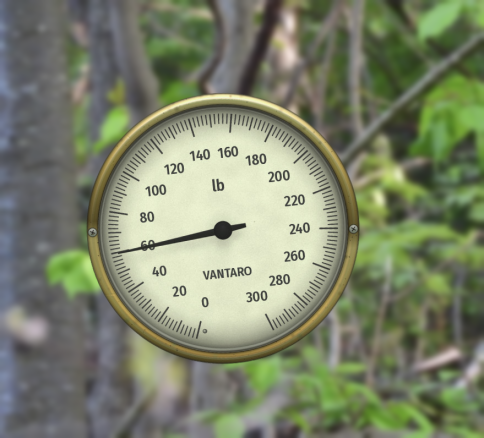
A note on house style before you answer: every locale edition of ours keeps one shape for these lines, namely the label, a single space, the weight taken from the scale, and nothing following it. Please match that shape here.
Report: 60 lb
